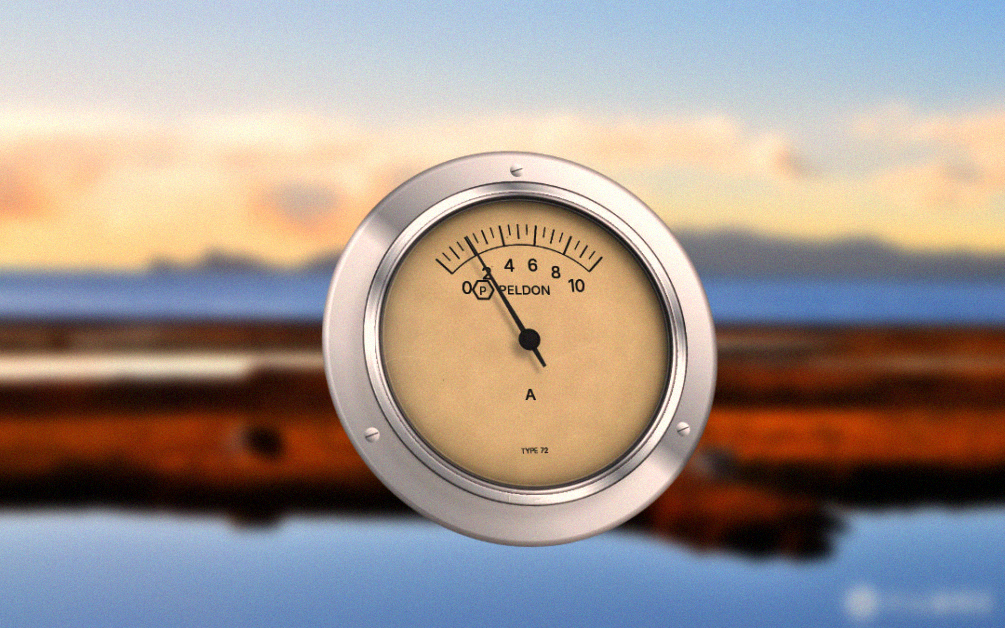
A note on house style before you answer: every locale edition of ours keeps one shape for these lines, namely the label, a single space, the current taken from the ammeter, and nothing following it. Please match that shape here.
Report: 2 A
